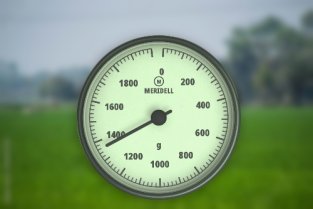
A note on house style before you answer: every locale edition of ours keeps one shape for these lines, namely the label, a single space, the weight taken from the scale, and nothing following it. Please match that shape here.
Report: 1360 g
